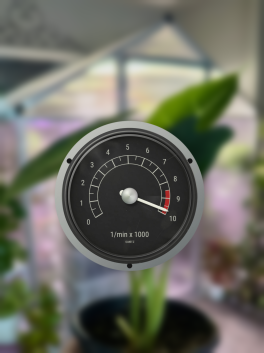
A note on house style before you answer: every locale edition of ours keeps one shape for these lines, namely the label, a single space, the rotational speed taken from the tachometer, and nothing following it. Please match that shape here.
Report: 9750 rpm
